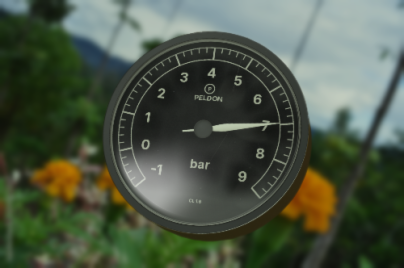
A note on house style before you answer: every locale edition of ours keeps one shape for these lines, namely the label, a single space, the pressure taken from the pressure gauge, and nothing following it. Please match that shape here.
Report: 7 bar
